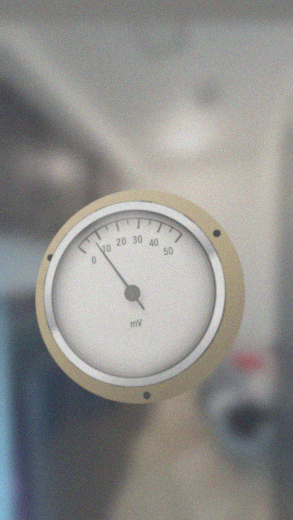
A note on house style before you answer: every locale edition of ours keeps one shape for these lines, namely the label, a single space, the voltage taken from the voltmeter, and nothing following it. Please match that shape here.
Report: 7.5 mV
